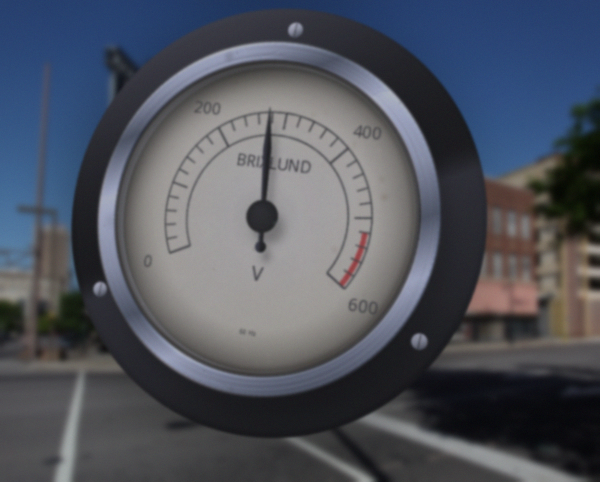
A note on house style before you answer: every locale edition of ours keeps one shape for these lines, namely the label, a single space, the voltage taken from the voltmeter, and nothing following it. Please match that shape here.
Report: 280 V
